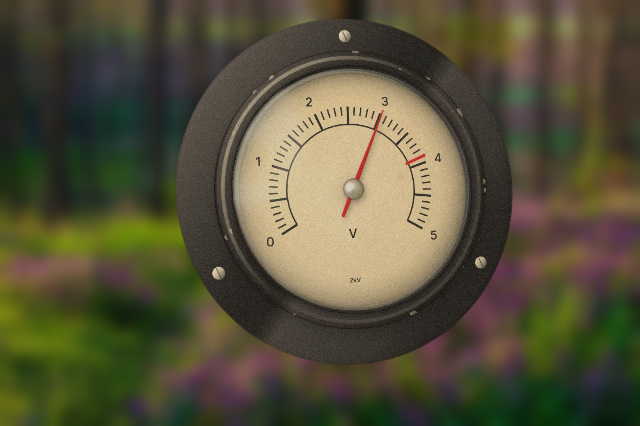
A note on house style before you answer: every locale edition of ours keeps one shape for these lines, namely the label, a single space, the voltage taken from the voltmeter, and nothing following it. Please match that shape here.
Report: 3 V
